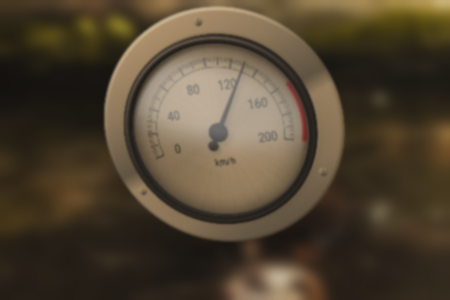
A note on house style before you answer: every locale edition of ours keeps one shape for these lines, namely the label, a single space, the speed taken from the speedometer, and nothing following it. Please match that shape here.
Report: 130 km/h
